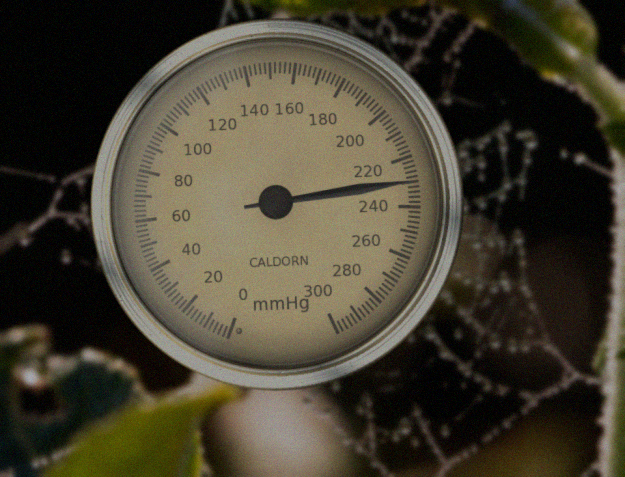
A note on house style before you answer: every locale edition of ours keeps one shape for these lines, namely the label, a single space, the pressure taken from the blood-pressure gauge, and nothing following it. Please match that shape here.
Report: 230 mmHg
